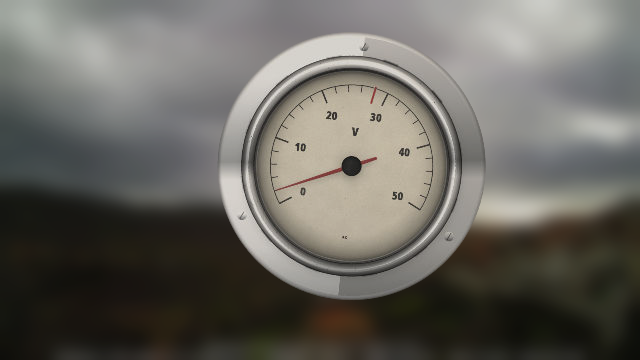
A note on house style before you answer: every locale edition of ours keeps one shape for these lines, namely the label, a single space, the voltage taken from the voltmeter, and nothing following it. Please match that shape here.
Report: 2 V
